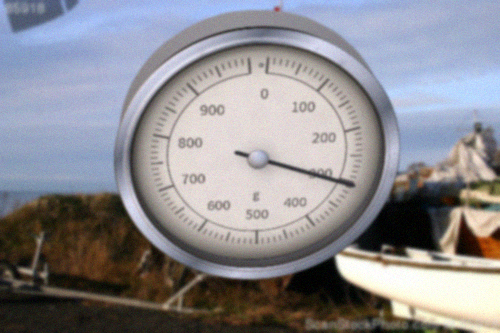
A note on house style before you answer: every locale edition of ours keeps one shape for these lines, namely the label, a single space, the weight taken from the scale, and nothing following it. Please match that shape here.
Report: 300 g
